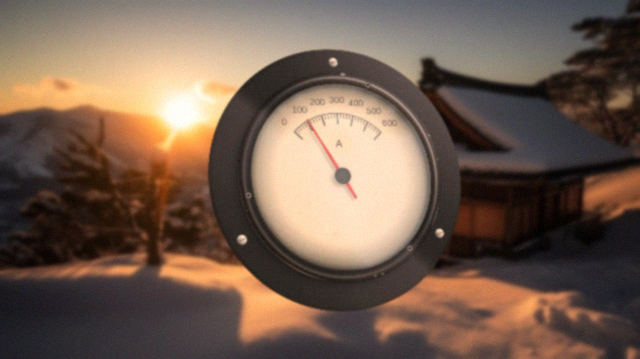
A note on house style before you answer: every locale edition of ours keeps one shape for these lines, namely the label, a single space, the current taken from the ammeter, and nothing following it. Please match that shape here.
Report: 100 A
